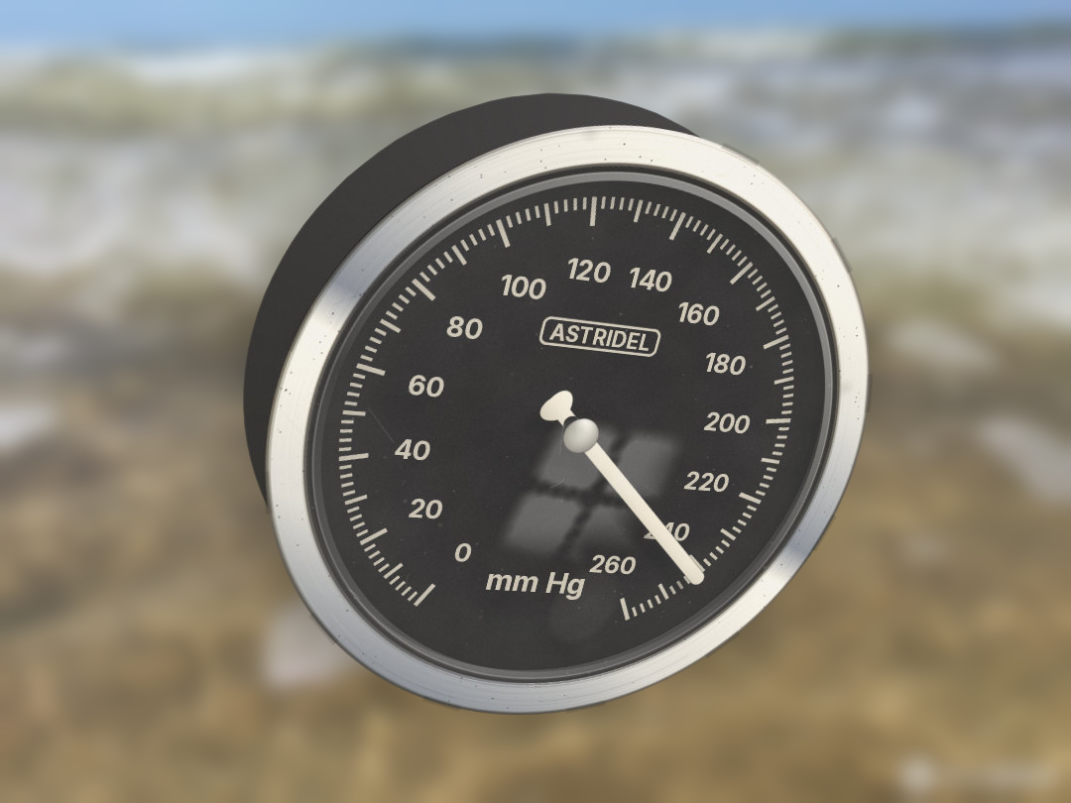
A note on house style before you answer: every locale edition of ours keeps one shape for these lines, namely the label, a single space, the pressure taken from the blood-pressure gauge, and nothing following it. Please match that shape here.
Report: 242 mmHg
